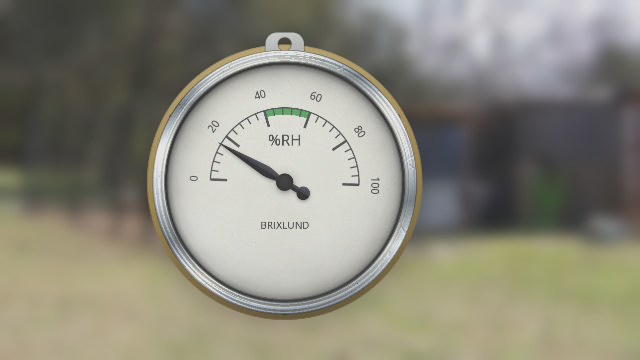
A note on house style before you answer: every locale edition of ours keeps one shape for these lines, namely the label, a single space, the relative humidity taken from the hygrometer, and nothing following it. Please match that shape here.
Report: 16 %
